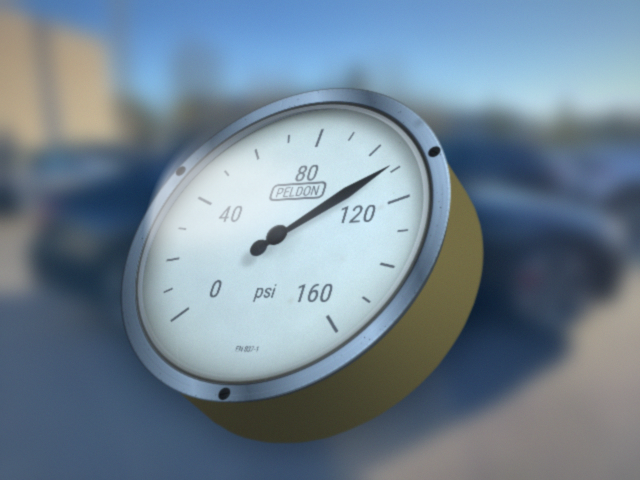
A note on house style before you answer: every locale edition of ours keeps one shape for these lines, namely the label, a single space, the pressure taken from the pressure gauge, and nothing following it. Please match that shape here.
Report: 110 psi
